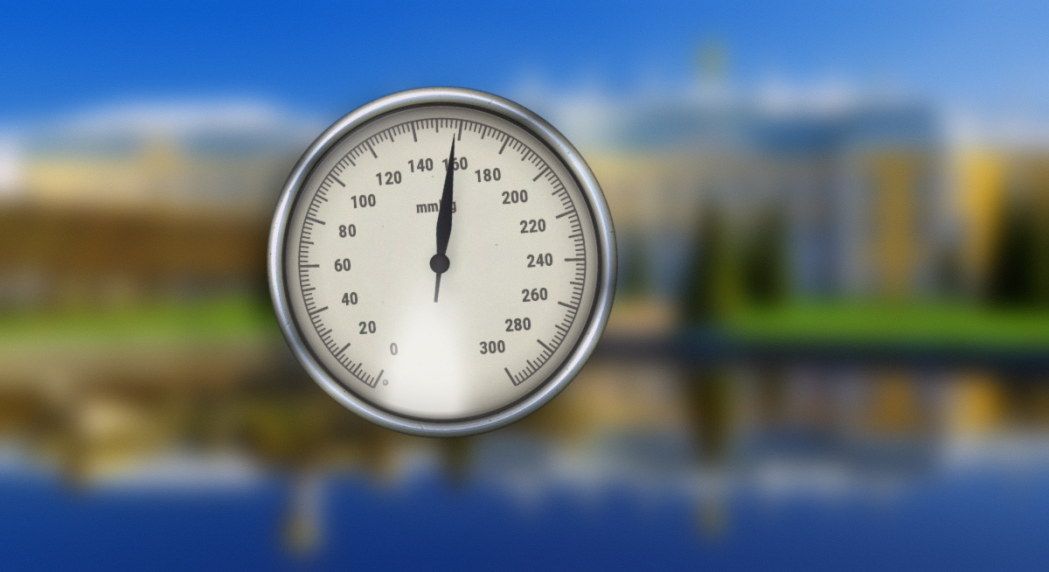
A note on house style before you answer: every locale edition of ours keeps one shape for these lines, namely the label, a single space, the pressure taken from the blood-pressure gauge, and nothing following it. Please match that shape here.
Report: 158 mmHg
